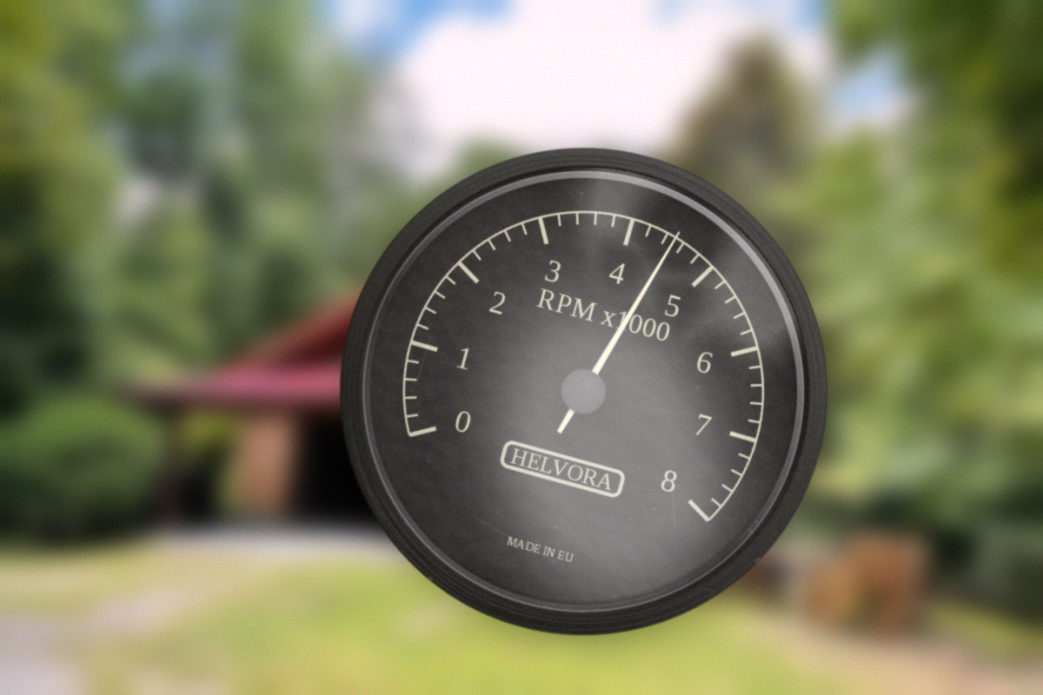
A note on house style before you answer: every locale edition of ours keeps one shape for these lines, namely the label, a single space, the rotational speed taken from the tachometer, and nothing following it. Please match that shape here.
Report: 4500 rpm
